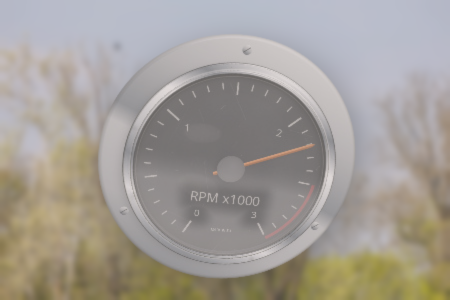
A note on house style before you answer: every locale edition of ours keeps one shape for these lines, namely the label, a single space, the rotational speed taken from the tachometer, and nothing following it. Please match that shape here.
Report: 2200 rpm
